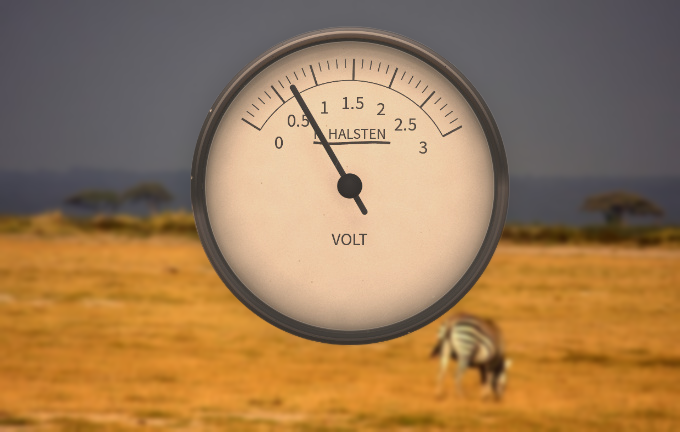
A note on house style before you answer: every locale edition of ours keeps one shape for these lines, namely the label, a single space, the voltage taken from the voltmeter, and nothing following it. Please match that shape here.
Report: 0.7 V
